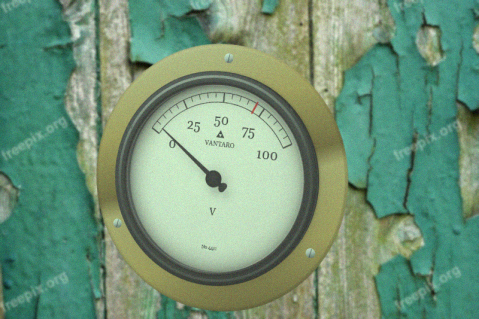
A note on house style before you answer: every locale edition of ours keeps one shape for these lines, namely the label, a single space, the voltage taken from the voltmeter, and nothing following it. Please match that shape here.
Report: 5 V
